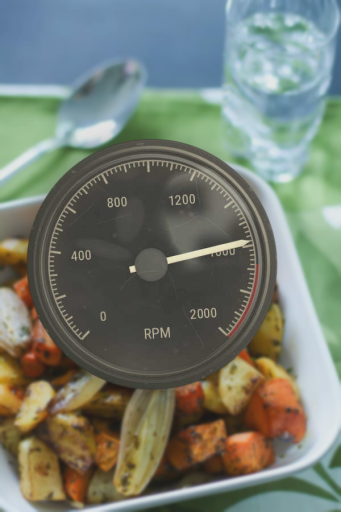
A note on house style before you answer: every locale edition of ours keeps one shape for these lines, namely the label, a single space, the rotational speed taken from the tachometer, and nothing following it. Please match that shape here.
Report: 1580 rpm
